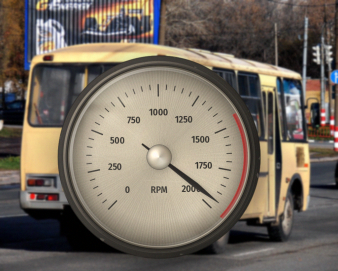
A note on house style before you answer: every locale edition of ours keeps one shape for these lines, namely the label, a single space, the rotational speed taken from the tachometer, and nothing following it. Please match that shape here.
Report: 1950 rpm
